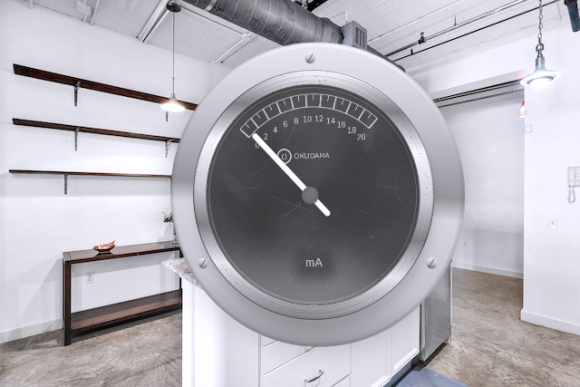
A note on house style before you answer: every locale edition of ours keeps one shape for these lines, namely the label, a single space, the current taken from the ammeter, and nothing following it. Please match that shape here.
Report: 1 mA
